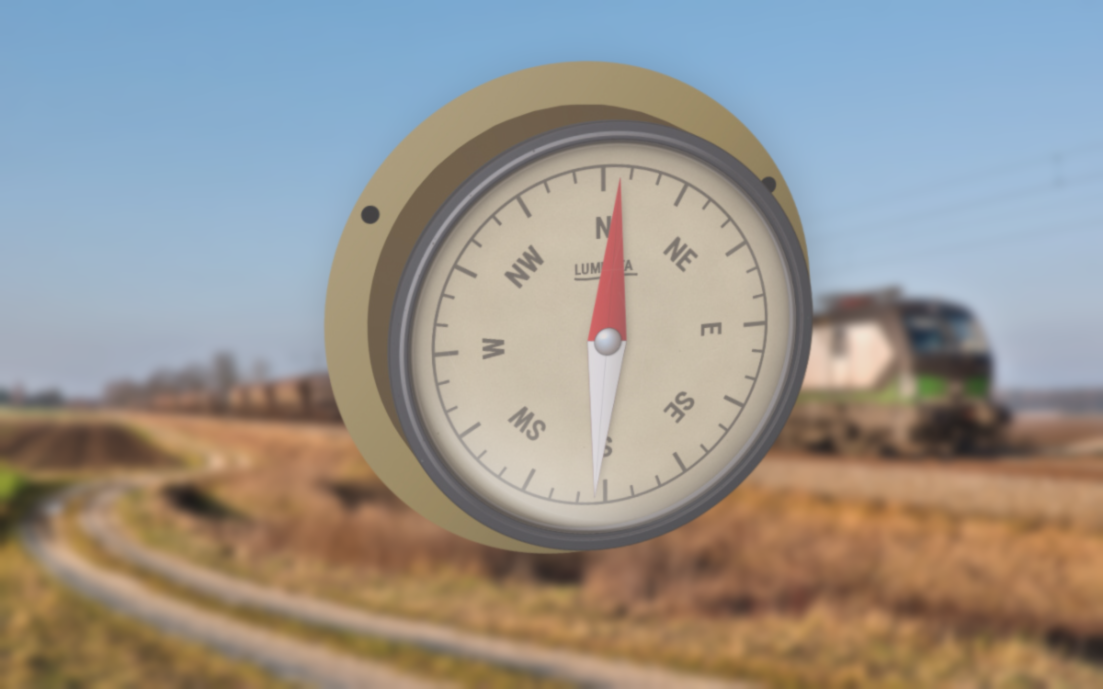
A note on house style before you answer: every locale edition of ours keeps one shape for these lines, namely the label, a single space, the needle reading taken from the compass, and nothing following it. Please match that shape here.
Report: 5 °
